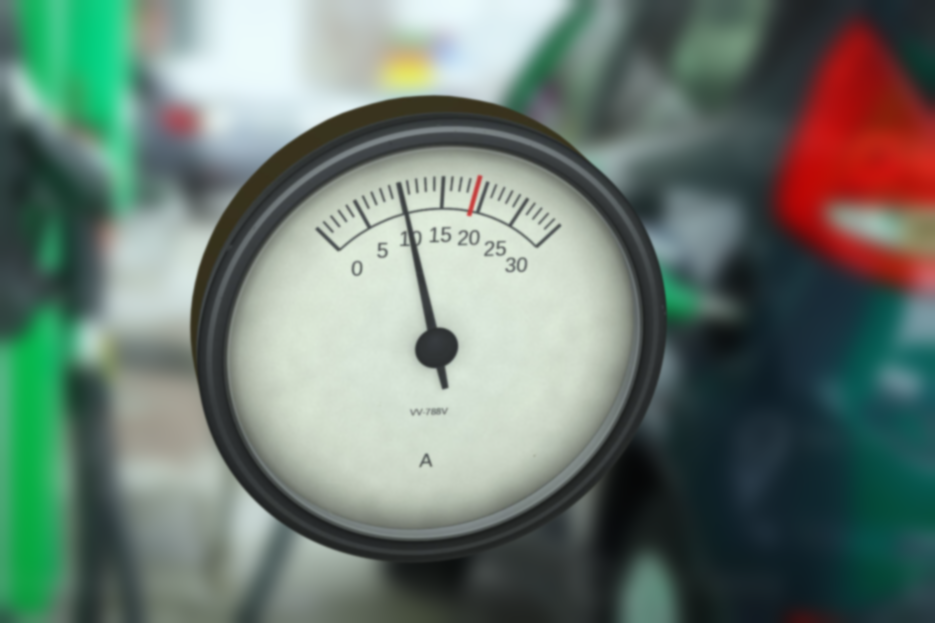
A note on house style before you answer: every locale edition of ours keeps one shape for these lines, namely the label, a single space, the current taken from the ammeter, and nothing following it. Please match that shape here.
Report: 10 A
